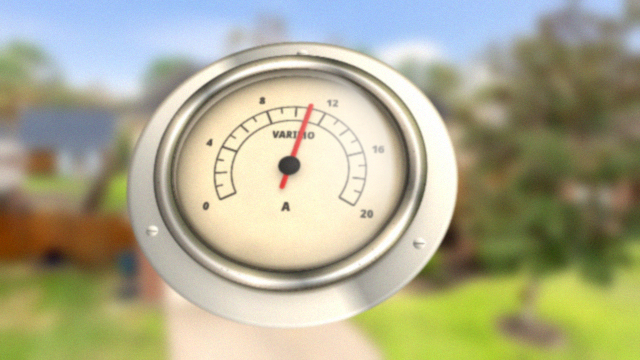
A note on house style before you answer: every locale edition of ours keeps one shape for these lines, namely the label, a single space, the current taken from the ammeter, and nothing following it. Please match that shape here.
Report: 11 A
